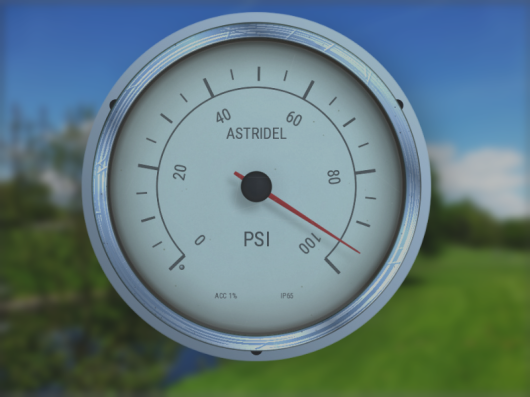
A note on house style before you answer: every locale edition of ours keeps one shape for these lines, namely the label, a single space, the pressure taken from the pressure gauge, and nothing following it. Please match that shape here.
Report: 95 psi
